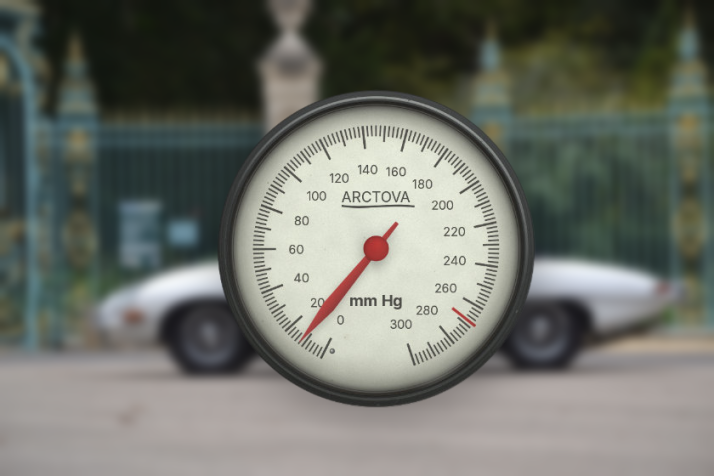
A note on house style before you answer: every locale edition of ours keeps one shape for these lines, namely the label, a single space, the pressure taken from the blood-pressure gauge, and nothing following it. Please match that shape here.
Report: 12 mmHg
